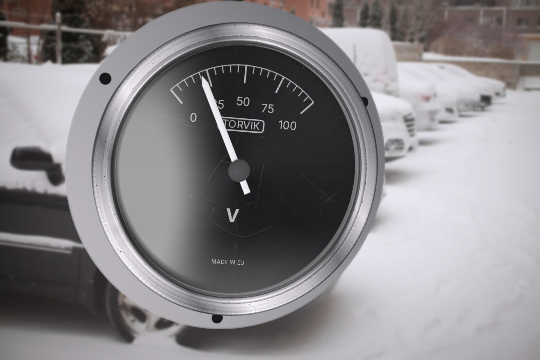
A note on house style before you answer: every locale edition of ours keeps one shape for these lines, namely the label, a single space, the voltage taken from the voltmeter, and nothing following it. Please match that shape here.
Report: 20 V
